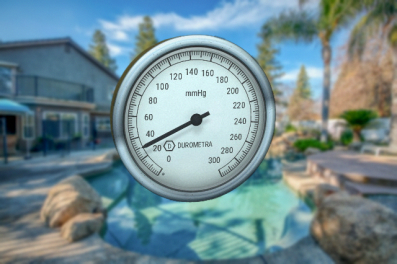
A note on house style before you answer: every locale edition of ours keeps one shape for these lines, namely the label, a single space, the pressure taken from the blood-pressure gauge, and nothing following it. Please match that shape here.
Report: 30 mmHg
